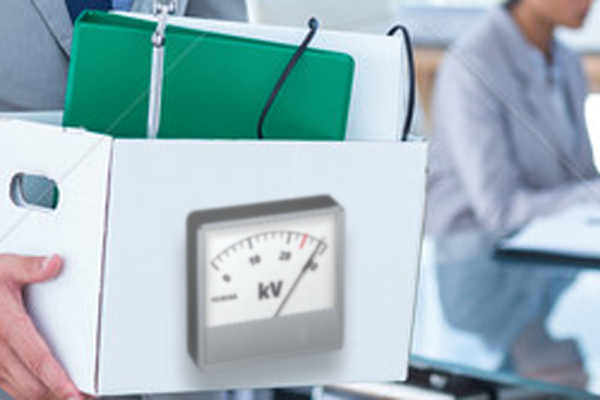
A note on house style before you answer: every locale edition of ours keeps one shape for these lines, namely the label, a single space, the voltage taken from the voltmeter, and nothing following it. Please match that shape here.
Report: 28 kV
